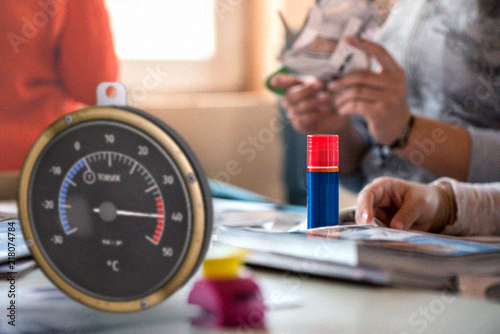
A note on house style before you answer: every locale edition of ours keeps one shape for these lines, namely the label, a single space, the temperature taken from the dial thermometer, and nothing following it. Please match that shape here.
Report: 40 °C
